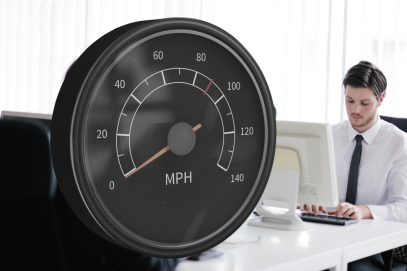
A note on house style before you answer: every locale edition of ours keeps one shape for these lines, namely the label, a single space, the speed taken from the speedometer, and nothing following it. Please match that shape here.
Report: 0 mph
